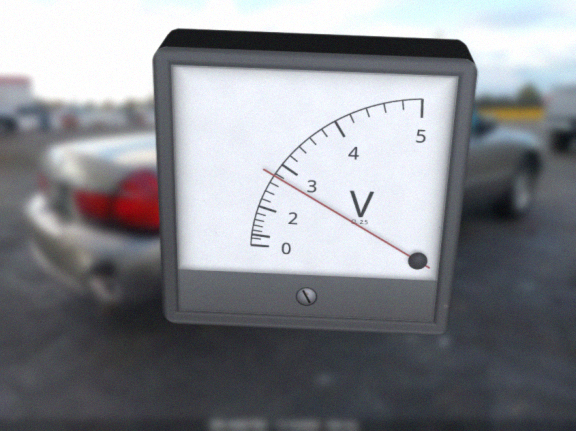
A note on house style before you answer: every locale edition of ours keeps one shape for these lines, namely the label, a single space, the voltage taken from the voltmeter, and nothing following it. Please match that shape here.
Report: 2.8 V
